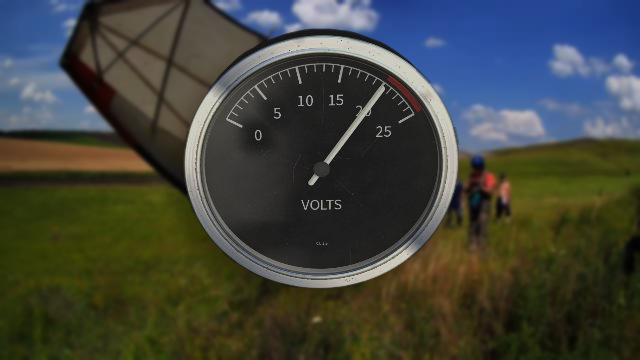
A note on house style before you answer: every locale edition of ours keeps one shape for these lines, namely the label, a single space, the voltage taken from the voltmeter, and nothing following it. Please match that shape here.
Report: 20 V
